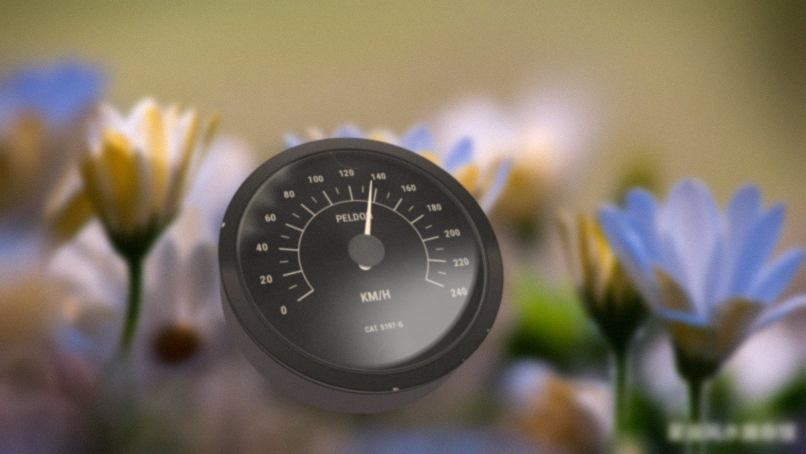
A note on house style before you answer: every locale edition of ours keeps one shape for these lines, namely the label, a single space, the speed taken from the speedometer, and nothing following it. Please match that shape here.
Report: 135 km/h
